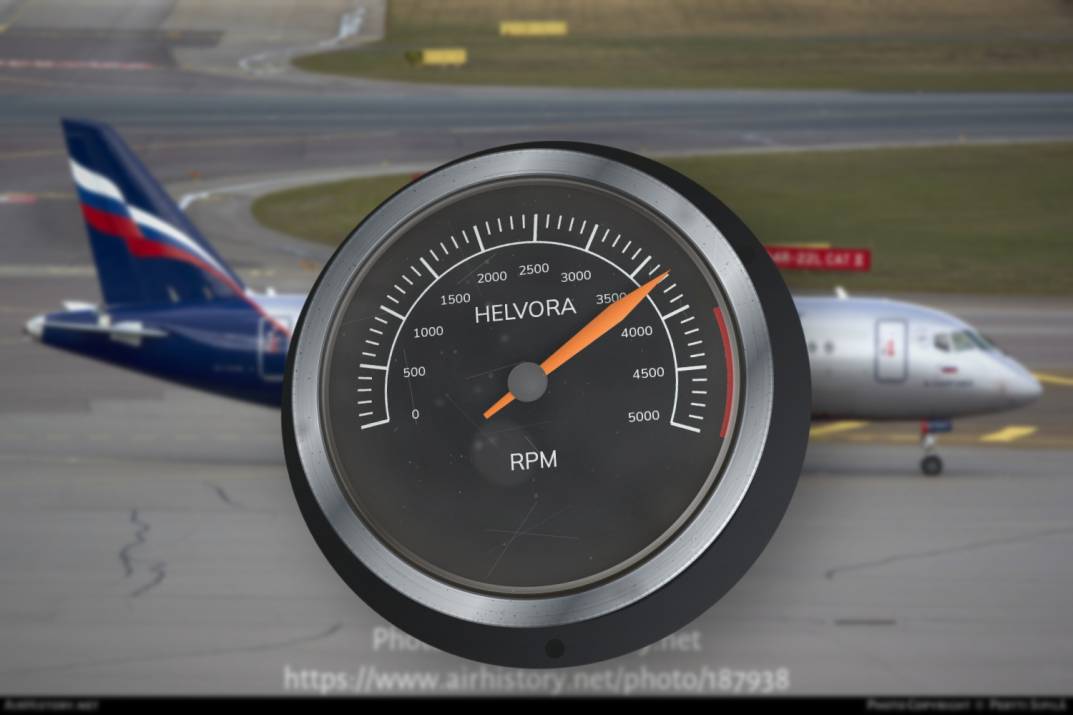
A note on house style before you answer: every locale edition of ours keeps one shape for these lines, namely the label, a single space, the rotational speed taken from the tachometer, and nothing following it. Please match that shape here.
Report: 3700 rpm
